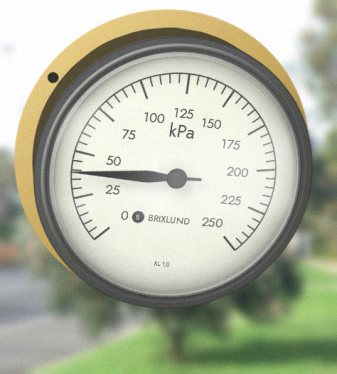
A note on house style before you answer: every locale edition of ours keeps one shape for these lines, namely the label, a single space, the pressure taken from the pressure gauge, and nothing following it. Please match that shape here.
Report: 40 kPa
